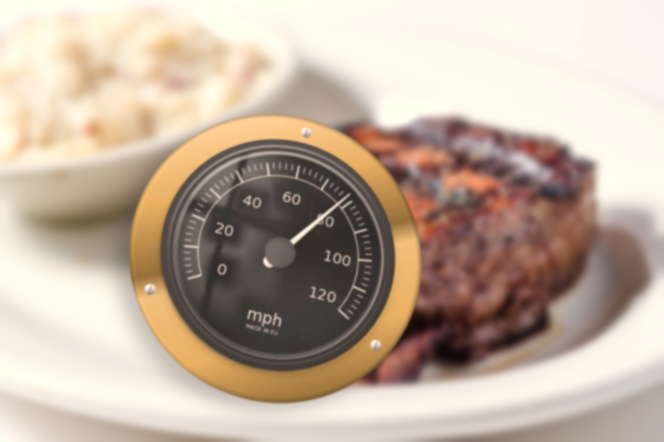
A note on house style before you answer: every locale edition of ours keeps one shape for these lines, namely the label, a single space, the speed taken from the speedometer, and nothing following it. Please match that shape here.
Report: 78 mph
